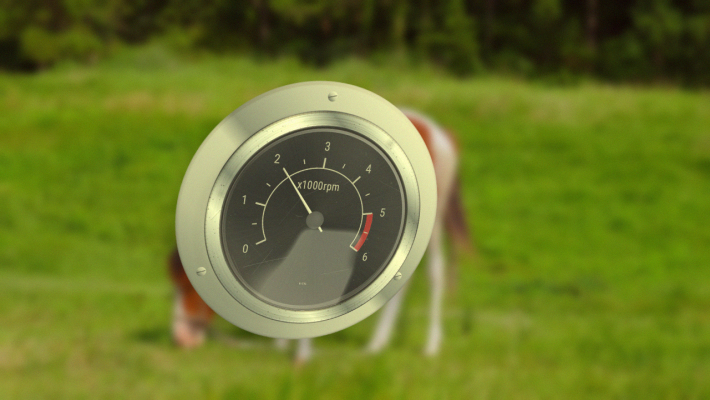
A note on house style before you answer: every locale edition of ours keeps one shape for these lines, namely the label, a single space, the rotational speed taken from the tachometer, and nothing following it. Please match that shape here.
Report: 2000 rpm
